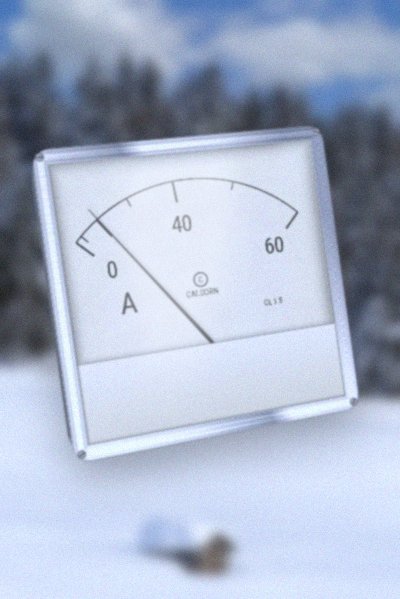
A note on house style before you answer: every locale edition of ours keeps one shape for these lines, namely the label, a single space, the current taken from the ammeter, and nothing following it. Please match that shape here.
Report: 20 A
